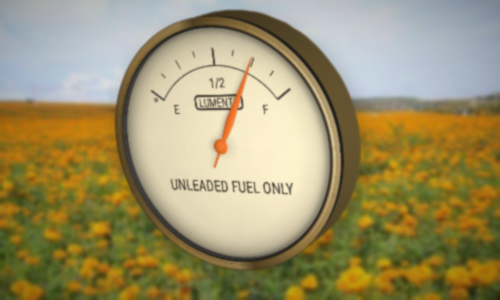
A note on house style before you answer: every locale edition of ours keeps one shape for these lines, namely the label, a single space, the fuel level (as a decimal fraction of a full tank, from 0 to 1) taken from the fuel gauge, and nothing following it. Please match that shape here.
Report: 0.75
